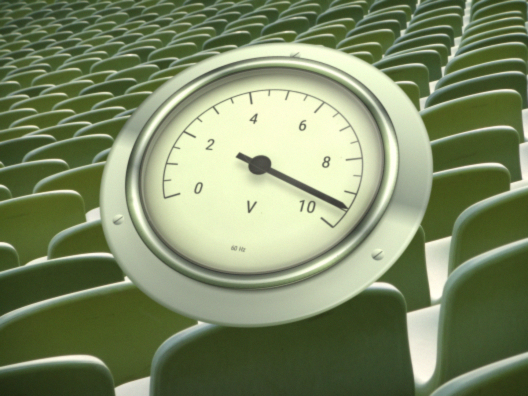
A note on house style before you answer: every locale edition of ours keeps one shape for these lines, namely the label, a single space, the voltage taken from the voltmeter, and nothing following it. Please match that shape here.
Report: 9.5 V
